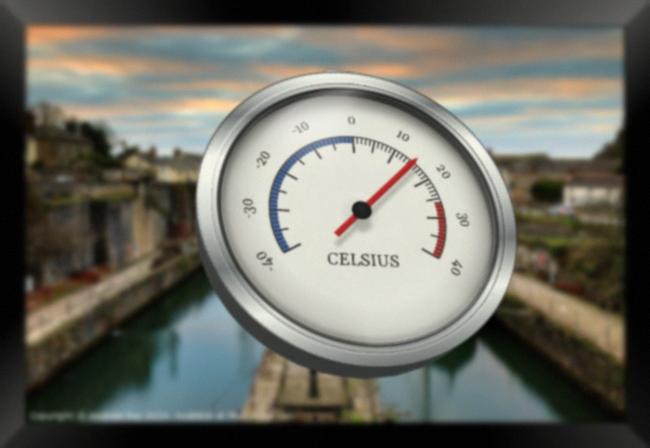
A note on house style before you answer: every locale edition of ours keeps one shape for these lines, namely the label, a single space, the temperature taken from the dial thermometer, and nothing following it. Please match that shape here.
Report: 15 °C
